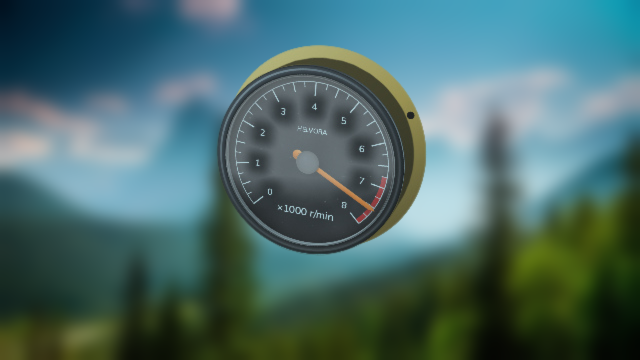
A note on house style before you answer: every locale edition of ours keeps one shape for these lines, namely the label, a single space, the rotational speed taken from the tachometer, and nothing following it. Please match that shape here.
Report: 7500 rpm
